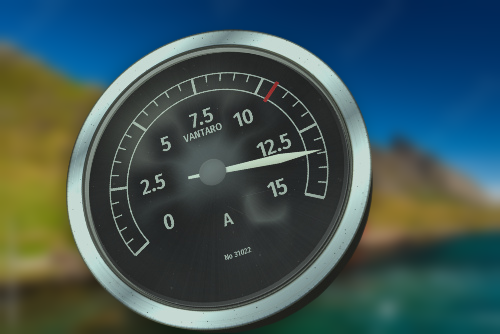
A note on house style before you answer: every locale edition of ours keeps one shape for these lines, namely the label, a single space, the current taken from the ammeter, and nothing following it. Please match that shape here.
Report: 13.5 A
